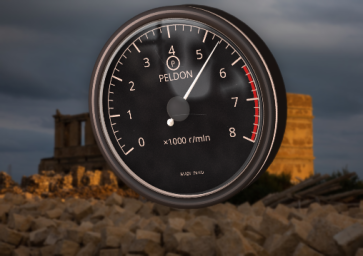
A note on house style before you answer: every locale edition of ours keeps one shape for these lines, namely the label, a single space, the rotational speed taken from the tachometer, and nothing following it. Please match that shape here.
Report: 5400 rpm
